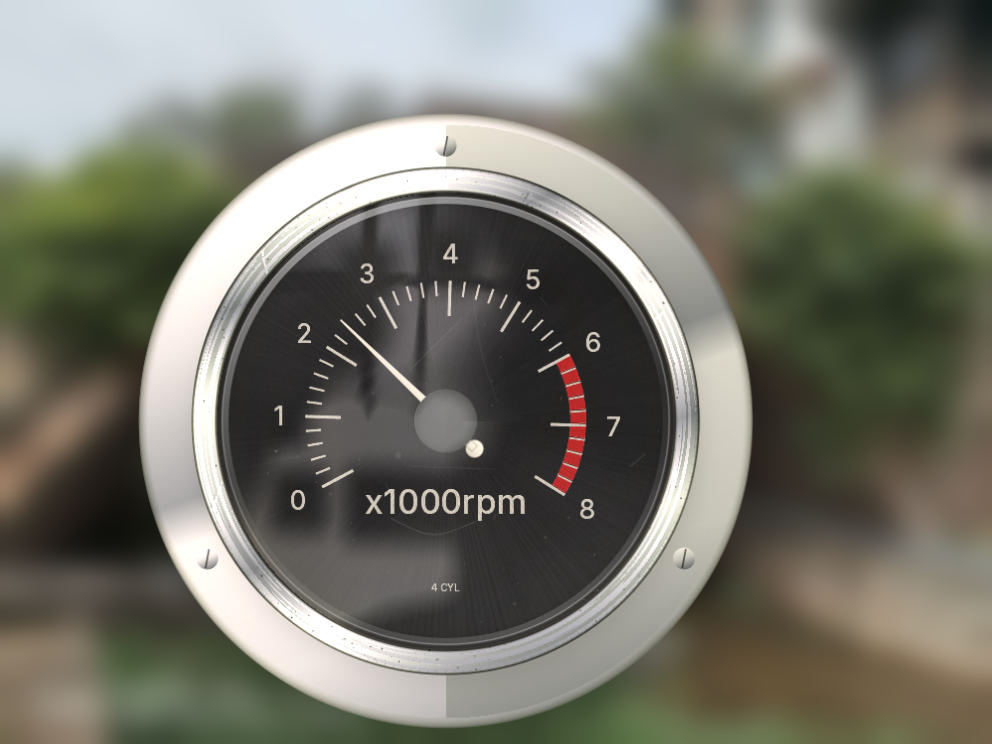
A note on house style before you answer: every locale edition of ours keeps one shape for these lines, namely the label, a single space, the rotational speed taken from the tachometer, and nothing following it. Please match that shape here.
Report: 2400 rpm
